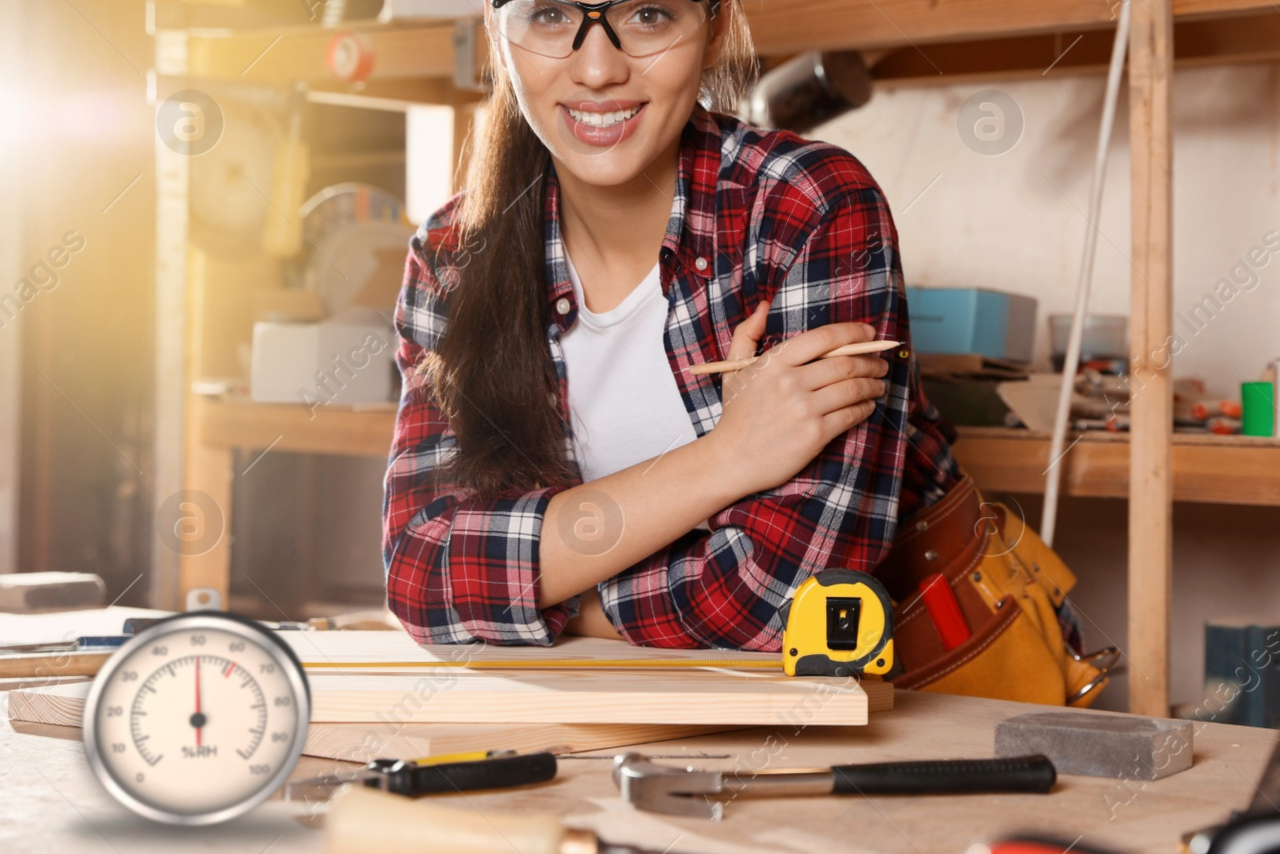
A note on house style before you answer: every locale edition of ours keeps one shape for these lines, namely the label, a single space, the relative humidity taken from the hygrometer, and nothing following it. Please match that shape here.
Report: 50 %
